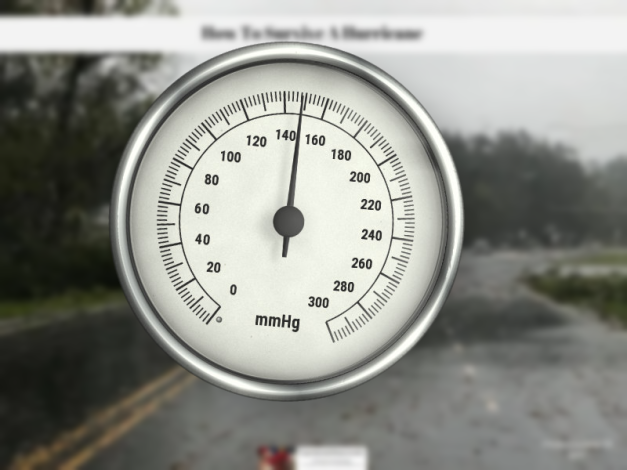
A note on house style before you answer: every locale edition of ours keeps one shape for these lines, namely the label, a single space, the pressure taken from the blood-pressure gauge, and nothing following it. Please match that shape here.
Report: 148 mmHg
